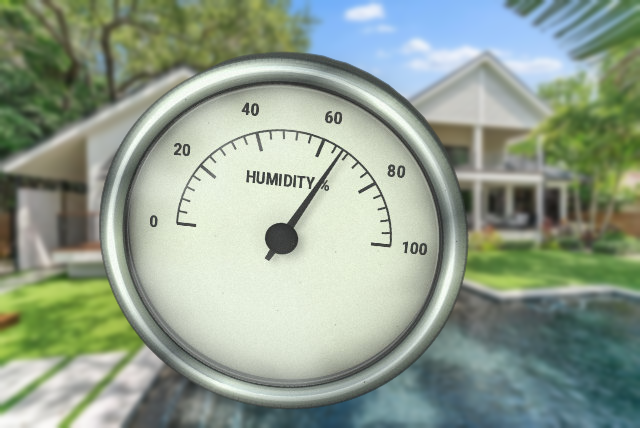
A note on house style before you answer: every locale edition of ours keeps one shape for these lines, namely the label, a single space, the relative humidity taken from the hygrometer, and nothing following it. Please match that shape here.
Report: 66 %
